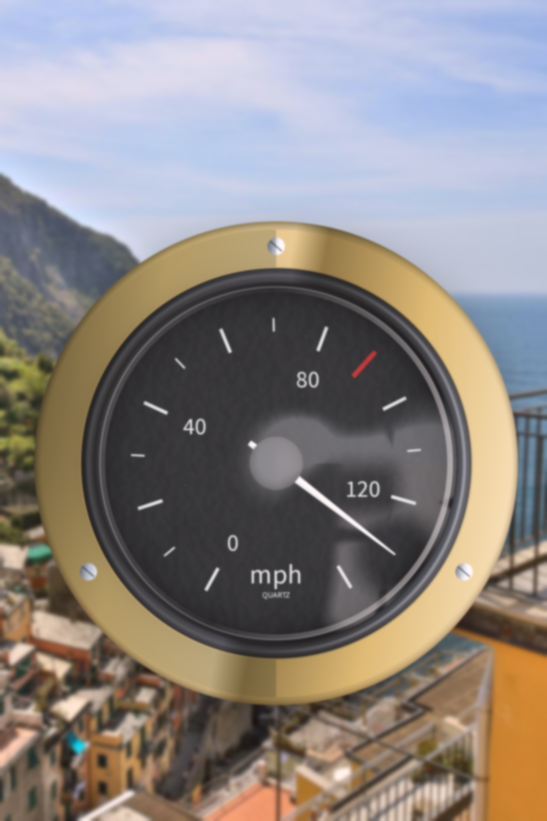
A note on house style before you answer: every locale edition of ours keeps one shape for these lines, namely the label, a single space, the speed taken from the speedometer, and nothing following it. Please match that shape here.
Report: 130 mph
